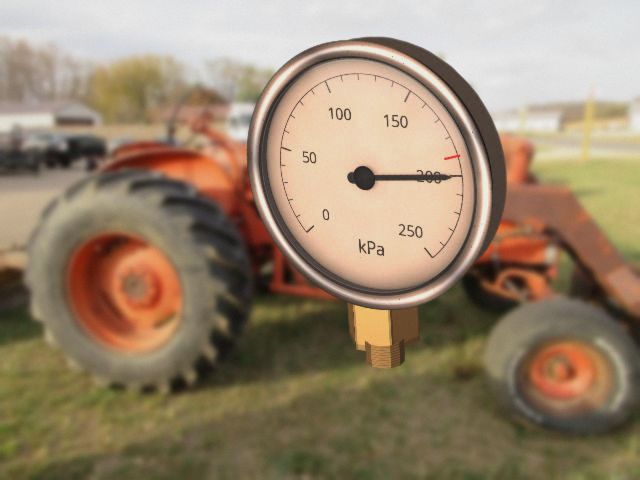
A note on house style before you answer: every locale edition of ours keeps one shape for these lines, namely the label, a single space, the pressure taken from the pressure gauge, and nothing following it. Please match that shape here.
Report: 200 kPa
